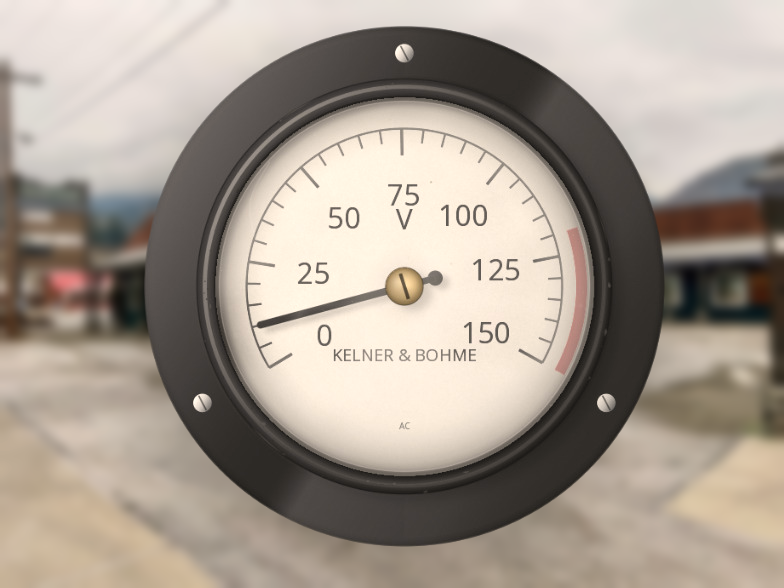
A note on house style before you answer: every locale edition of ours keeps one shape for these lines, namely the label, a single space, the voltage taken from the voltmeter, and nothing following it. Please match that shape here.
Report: 10 V
